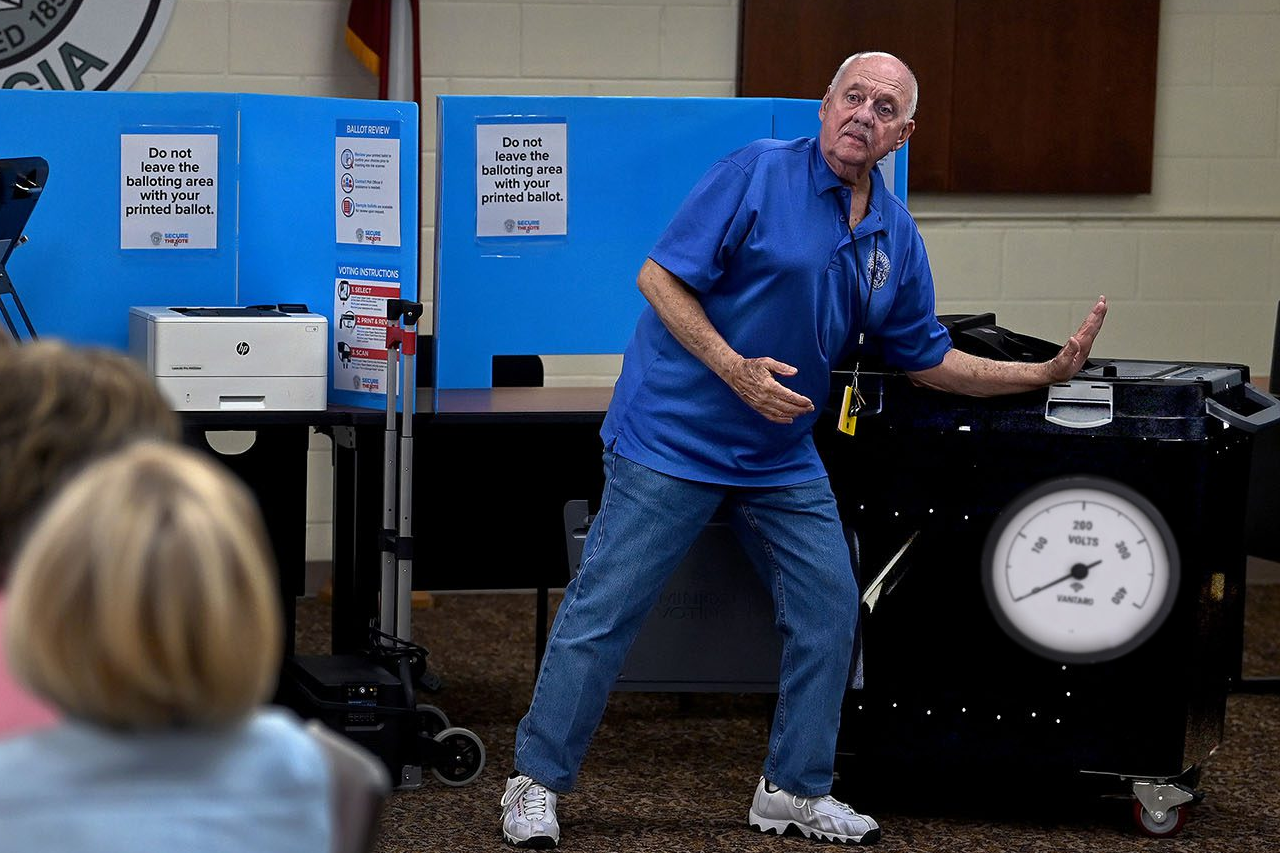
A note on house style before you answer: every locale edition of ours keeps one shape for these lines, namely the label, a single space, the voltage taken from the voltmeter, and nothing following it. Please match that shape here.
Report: 0 V
